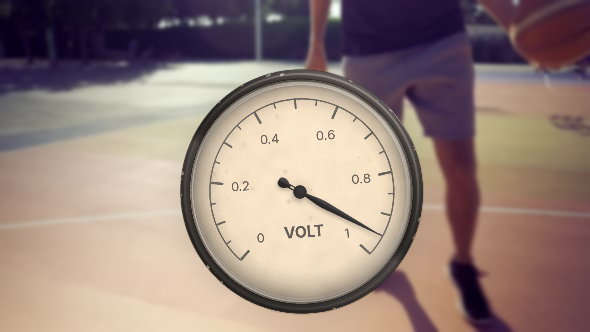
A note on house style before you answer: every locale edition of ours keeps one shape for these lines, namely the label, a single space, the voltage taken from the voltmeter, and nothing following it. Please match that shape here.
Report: 0.95 V
